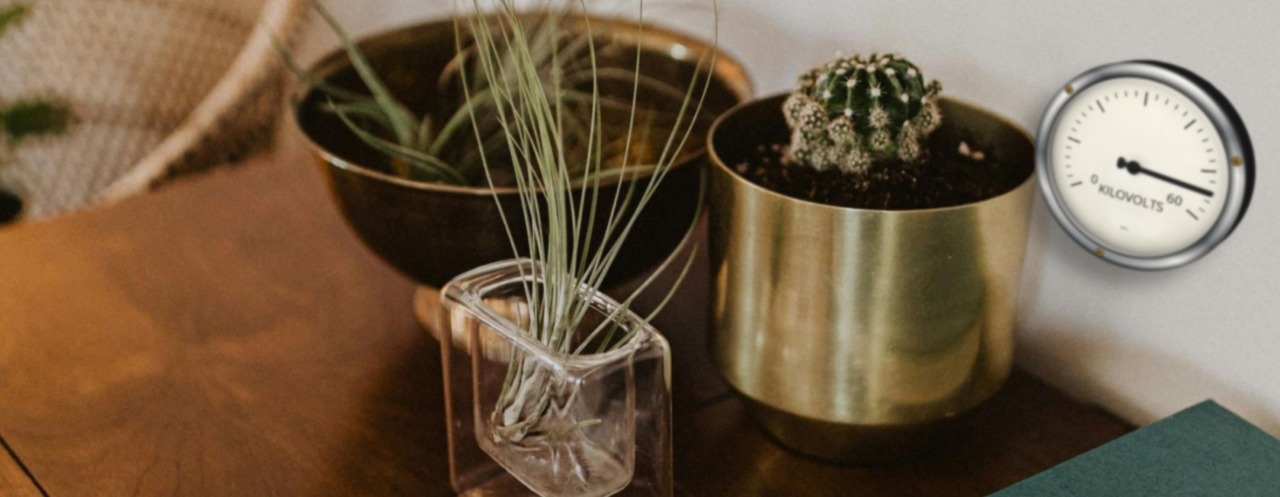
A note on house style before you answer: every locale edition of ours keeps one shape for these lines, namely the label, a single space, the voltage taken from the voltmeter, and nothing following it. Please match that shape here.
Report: 54 kV
